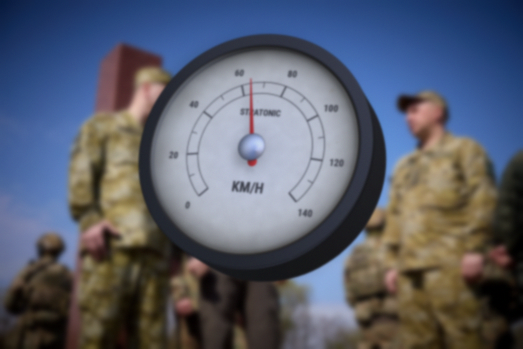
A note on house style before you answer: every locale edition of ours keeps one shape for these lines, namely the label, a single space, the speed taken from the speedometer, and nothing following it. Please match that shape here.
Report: 65 km/h
